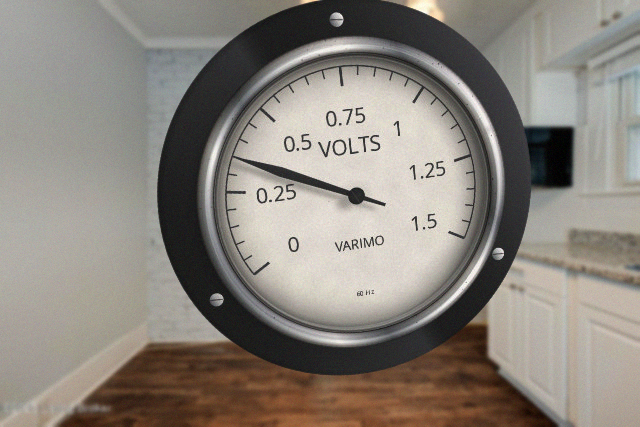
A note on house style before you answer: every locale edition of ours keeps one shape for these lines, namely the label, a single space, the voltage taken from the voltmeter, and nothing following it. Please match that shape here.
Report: 0.35 V
